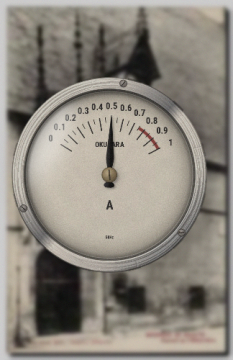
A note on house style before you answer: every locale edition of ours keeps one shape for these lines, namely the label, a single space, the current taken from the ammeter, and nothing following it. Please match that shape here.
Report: 0.5 A
